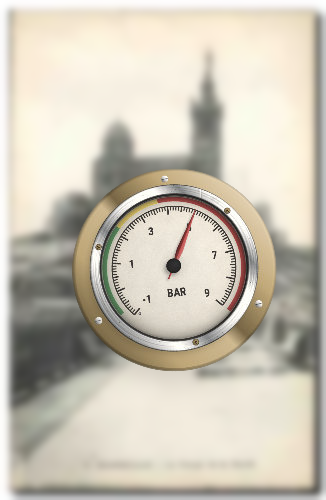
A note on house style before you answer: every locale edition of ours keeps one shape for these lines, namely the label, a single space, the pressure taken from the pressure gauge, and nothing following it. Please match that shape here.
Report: 5 bar
